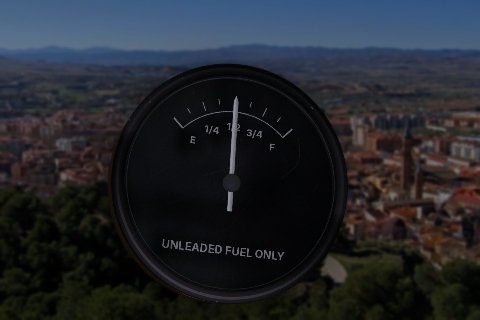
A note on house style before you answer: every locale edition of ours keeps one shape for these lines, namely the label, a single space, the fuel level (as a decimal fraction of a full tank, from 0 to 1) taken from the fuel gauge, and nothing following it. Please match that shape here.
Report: 0.5
